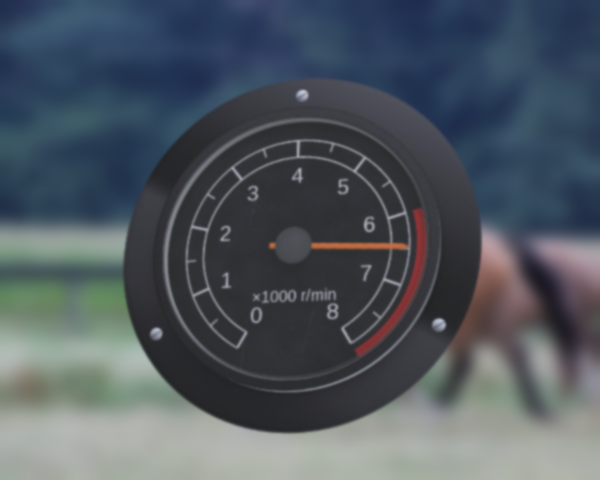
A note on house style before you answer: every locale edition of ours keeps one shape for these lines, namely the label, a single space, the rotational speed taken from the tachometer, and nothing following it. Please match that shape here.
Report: 6500 rpm
